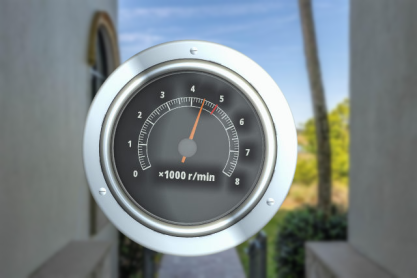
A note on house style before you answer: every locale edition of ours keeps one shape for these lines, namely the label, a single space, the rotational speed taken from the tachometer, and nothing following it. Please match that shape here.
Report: 4500 rpm
